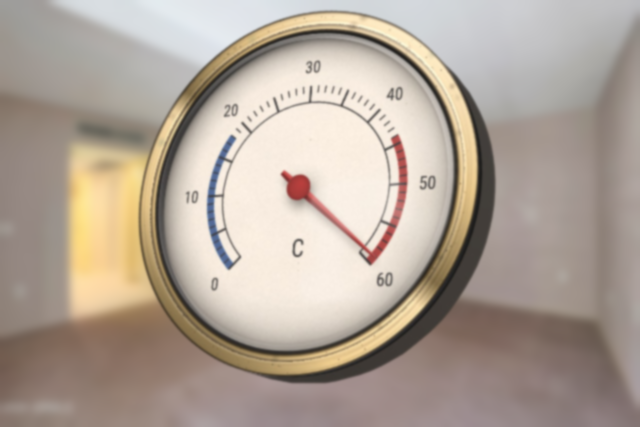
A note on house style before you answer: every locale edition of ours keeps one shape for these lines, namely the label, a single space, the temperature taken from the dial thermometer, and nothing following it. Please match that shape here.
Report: 59 °C
